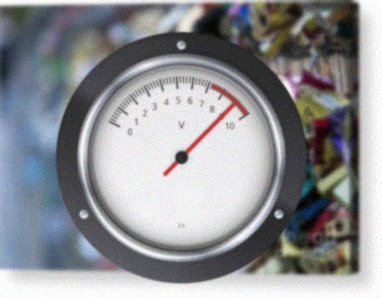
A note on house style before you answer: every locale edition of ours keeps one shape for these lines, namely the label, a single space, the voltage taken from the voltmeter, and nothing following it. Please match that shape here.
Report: 9 V
